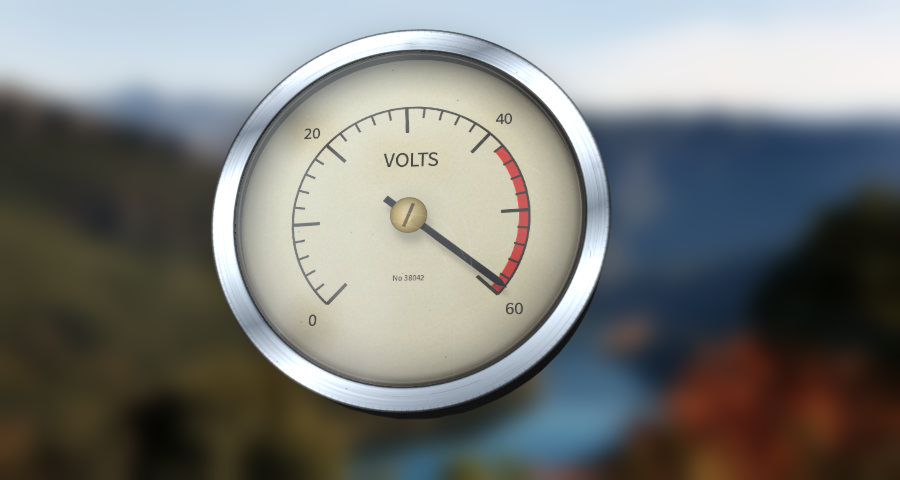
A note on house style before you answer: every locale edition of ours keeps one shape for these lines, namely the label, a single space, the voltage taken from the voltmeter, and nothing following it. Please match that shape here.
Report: 59 V
